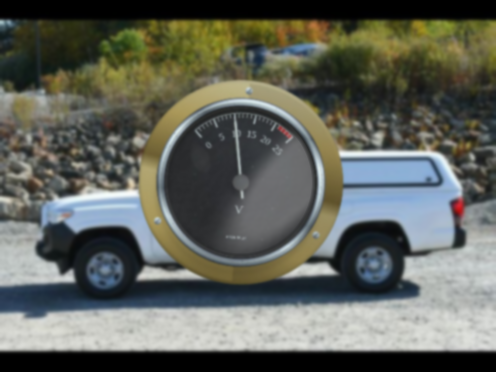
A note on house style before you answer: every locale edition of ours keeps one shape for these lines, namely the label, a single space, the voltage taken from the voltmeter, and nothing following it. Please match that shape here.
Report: 10 V
